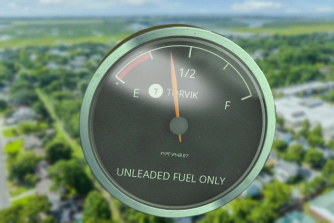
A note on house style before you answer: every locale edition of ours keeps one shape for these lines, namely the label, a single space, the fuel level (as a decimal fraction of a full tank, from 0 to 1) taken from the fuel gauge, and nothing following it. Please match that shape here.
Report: 0.375
